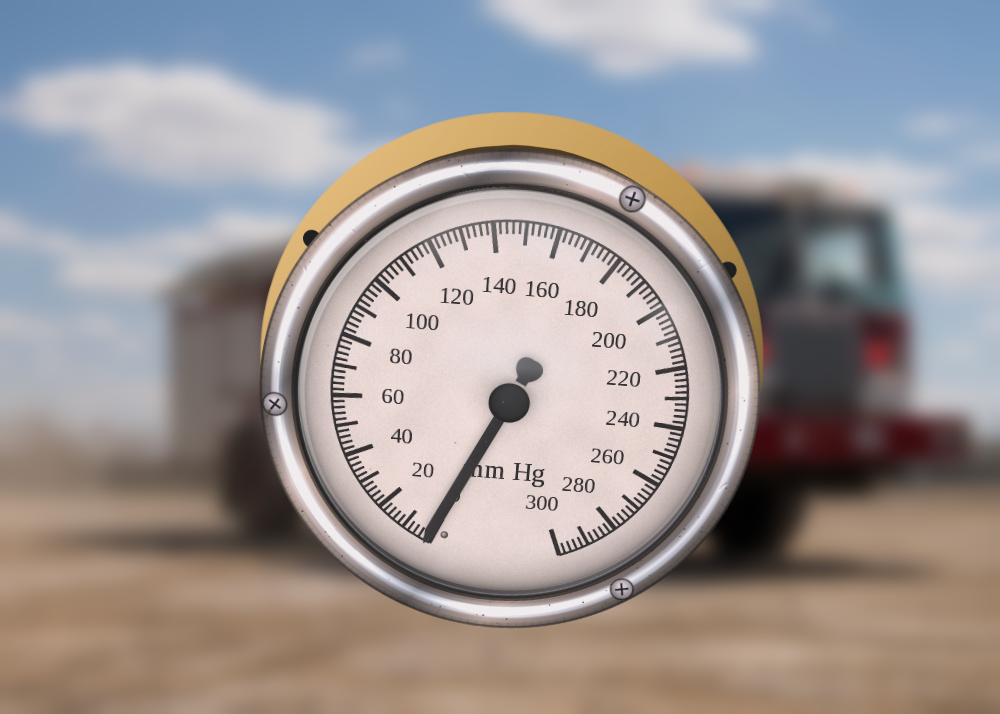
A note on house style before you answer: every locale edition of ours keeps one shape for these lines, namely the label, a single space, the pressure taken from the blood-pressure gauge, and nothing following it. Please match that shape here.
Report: 2 mmHg
